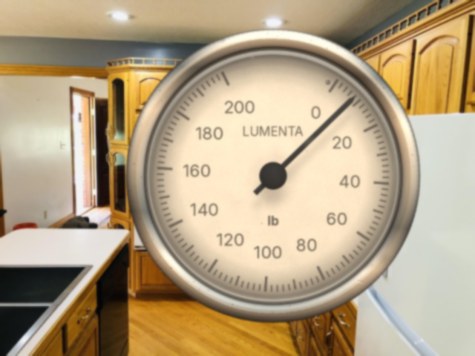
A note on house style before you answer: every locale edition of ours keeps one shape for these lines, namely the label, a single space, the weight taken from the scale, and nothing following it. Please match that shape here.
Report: 8 lb
